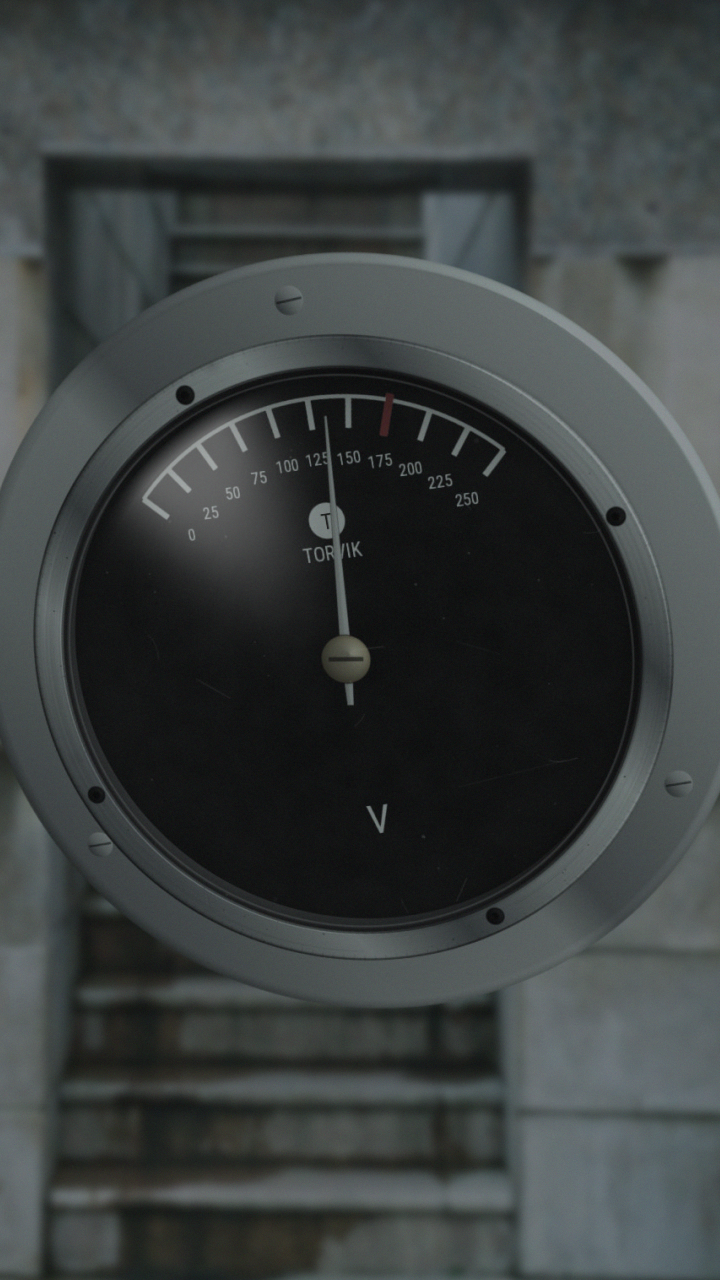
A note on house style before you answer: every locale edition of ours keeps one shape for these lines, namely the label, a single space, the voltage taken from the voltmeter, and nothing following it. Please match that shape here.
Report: 137.5 V
